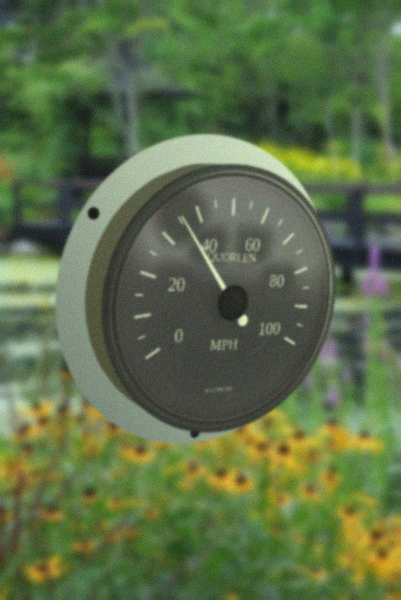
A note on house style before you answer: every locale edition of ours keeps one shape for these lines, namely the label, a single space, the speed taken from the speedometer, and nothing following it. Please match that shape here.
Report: 35 mph
